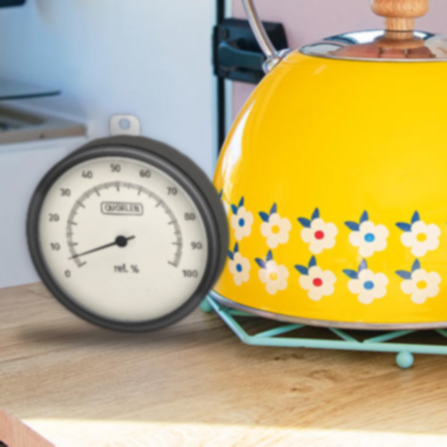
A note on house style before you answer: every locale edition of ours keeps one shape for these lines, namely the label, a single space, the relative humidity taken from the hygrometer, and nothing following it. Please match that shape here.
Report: 5 %
